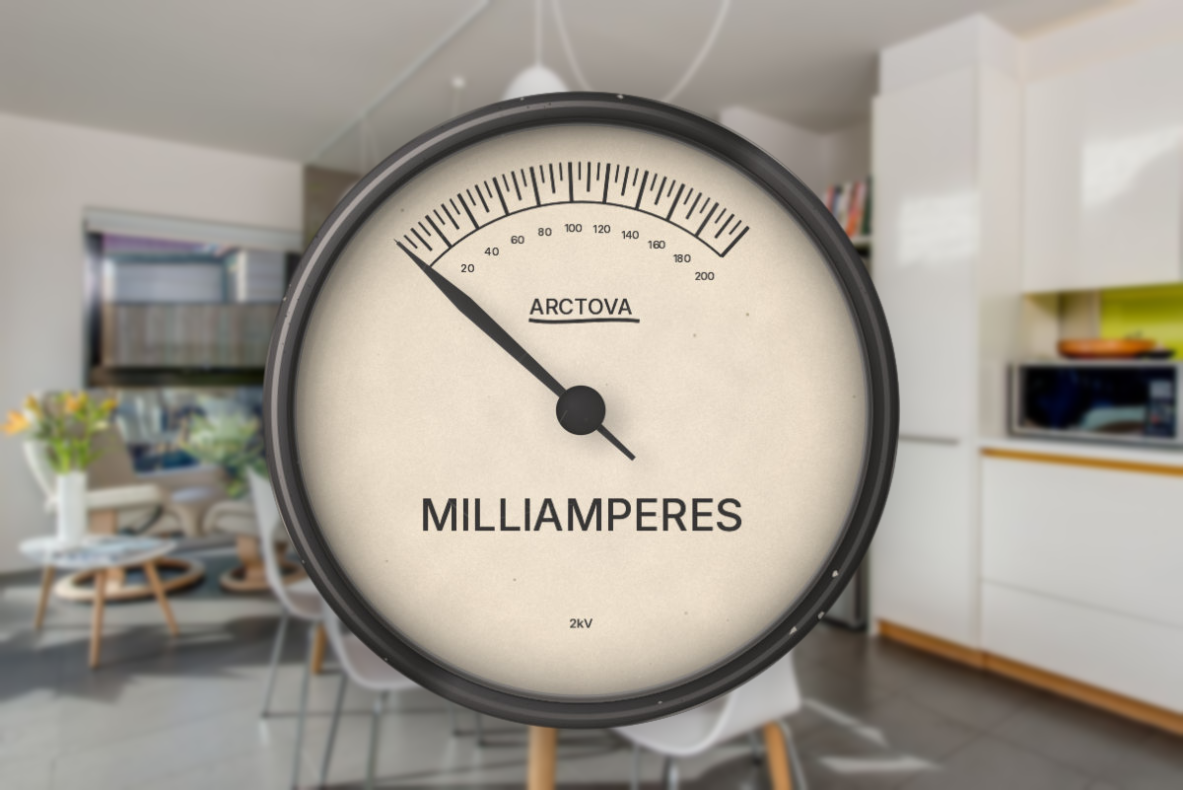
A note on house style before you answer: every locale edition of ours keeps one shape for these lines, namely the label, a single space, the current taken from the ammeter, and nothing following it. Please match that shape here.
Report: 0 mA
